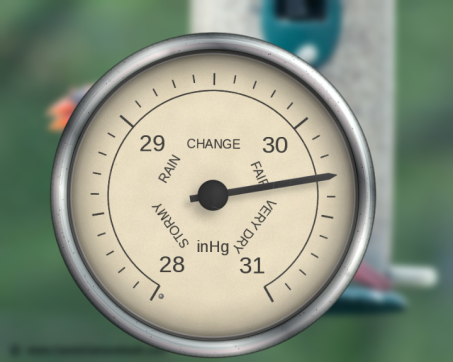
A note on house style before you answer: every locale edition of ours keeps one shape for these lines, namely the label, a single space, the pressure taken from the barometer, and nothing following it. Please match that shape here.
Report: 30.3 inHg
